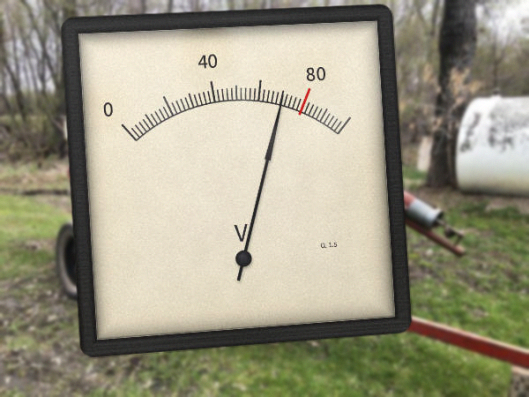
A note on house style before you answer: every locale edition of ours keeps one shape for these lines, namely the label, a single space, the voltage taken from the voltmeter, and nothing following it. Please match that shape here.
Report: 70 V
